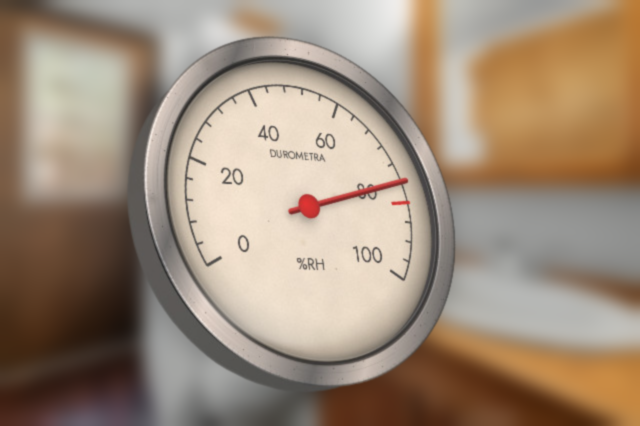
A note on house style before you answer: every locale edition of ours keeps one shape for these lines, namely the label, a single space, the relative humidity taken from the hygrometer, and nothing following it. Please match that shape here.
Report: 80 %
